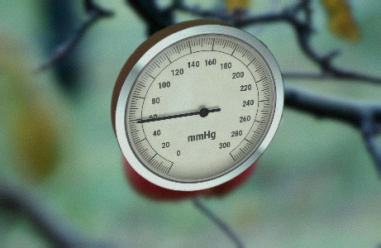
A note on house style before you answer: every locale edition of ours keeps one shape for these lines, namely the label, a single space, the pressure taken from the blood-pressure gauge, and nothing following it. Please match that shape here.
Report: 60 mmHg
